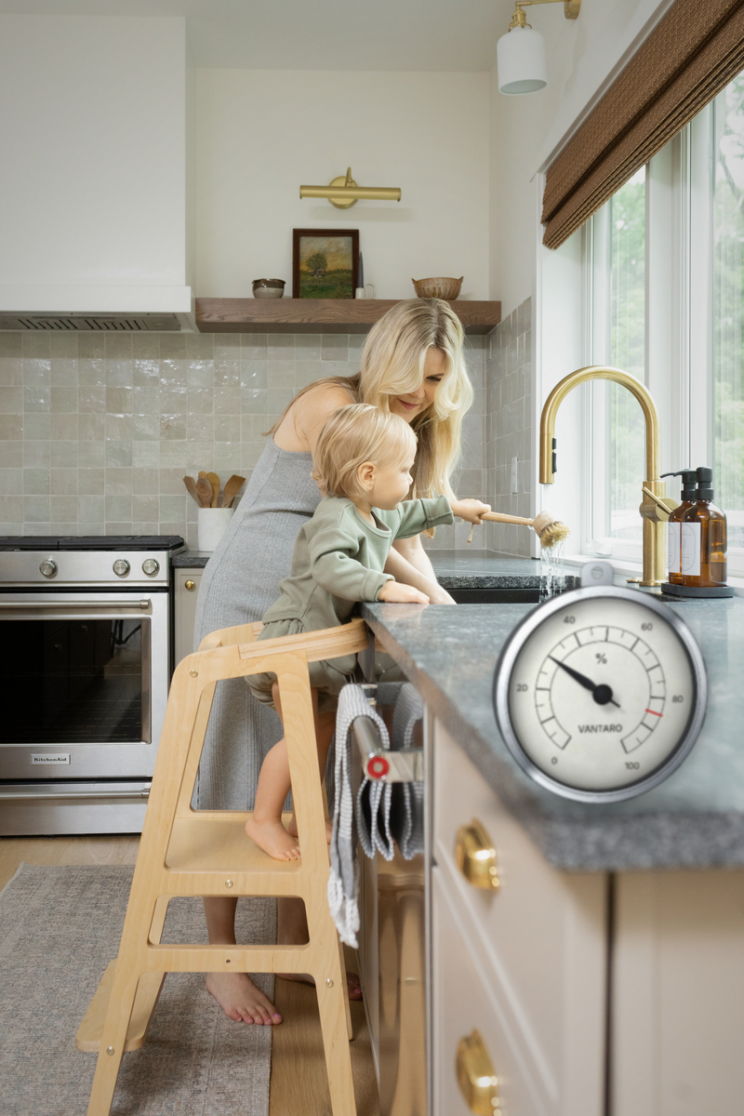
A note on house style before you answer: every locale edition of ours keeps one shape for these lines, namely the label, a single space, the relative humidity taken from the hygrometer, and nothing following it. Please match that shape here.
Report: 30 %
